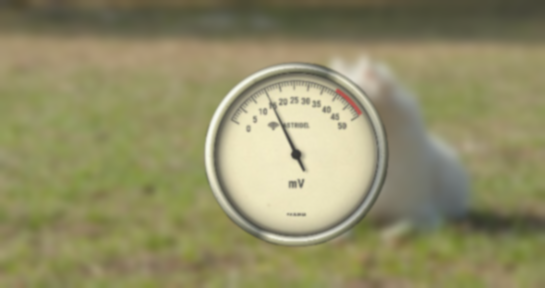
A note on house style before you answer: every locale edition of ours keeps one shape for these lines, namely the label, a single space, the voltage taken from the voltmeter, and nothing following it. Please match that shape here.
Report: 15 mV
